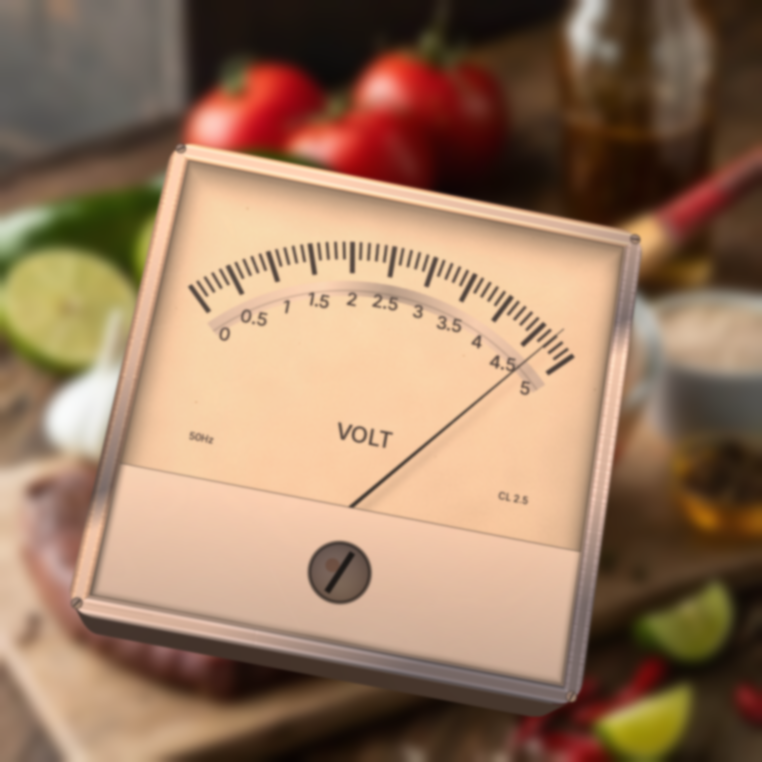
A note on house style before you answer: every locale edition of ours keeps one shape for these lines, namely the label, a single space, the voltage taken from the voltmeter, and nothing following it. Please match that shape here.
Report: 4.7 V
